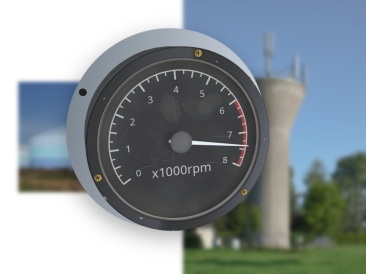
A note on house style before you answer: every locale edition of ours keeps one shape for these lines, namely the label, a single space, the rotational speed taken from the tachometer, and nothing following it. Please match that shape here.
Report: 7375 rpm
